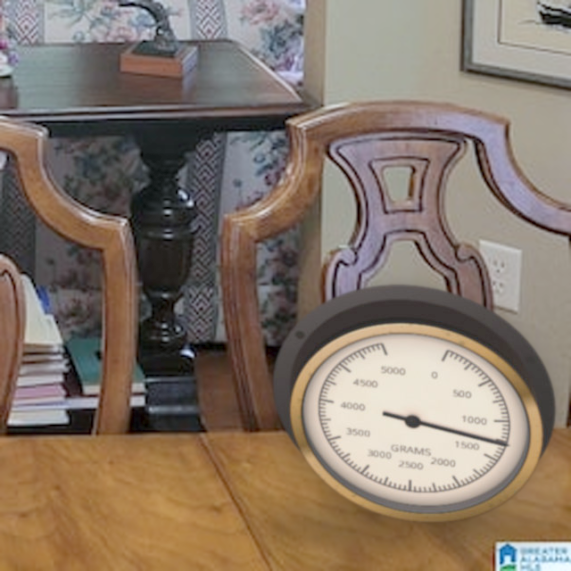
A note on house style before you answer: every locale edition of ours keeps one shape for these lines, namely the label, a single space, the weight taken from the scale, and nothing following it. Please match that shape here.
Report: 1250 g
